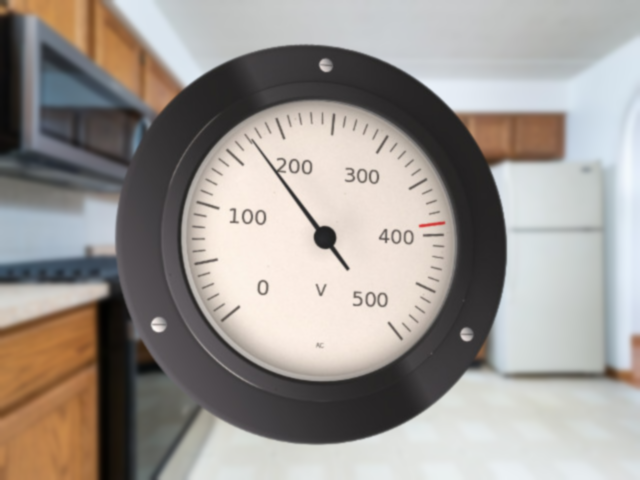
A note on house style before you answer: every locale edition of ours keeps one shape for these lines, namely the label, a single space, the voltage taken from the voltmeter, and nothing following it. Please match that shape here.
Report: 170 V
